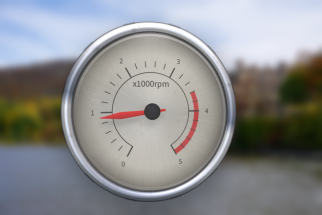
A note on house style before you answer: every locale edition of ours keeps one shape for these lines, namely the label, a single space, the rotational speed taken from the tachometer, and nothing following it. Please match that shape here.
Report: 900 rpm
